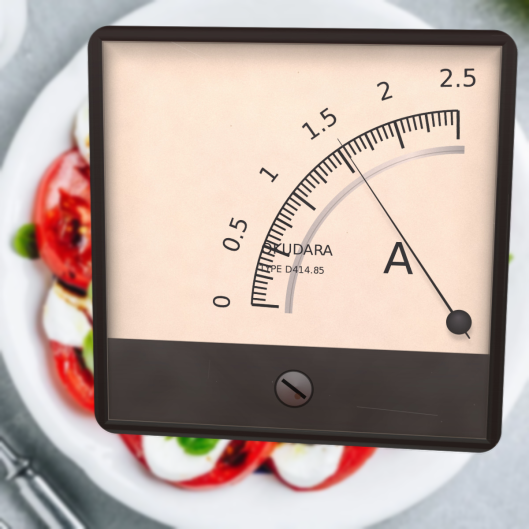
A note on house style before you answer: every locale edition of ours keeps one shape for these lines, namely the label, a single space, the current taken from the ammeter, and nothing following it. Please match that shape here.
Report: 1.55 A
